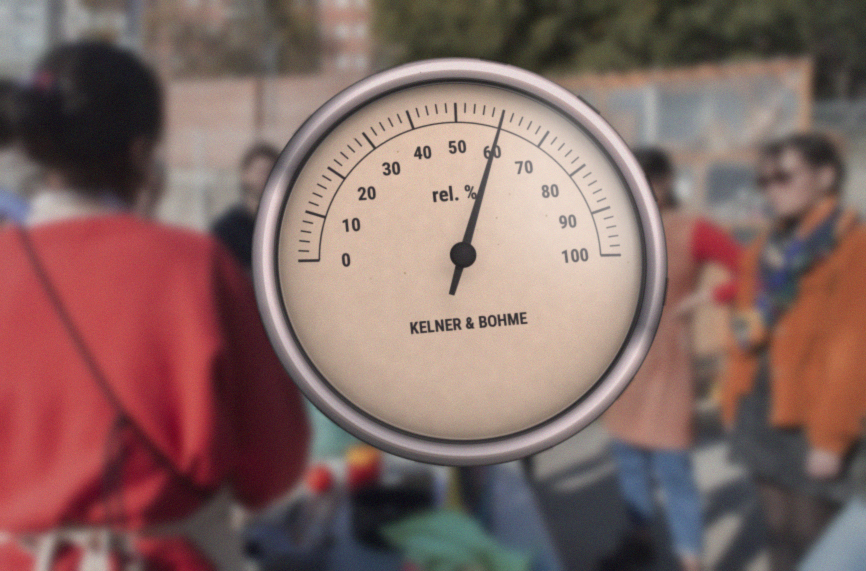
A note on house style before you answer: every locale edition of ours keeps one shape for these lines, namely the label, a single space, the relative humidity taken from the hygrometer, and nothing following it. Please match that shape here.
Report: 60 %
